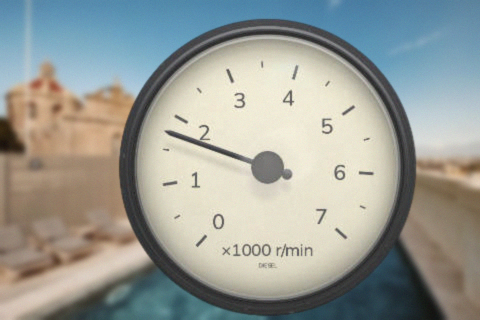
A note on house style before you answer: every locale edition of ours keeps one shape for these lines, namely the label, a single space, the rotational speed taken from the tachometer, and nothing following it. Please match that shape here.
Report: 1750 rpm
